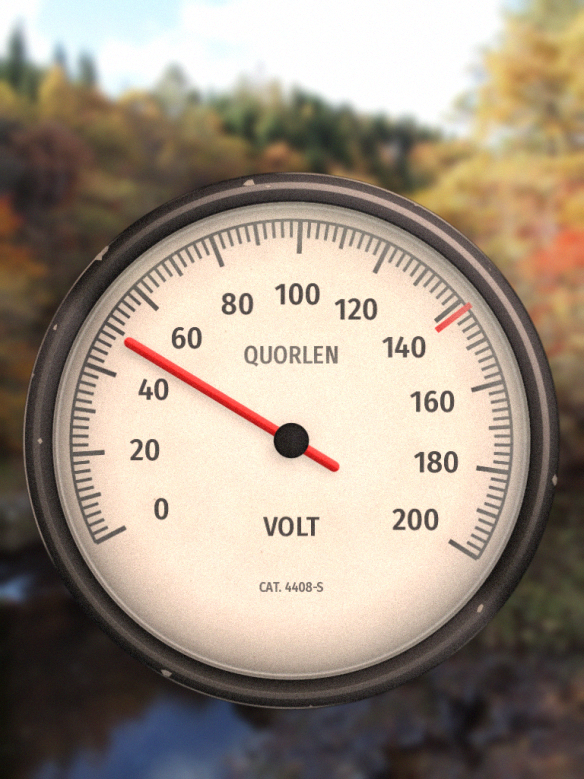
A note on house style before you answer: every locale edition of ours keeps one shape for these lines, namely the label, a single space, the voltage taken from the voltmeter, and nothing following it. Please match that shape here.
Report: 49 V
